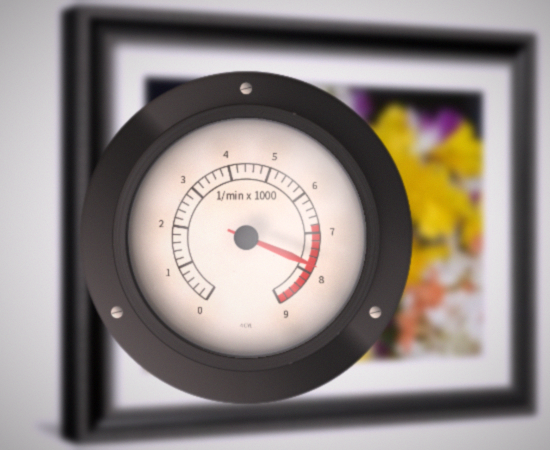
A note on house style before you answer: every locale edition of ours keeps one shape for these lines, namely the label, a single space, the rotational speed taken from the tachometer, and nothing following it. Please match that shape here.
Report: 7800 rpm
